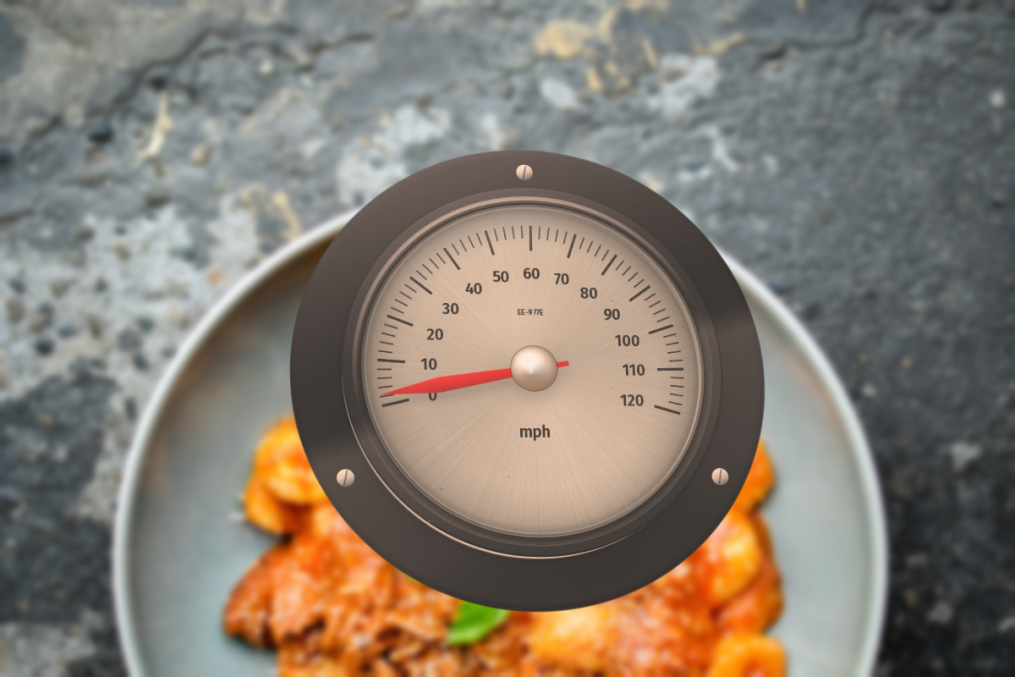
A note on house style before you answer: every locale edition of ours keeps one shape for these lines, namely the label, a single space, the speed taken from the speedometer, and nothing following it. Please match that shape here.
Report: 2 mph
